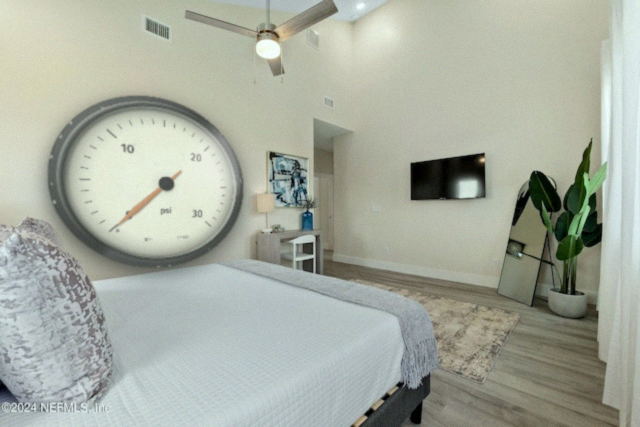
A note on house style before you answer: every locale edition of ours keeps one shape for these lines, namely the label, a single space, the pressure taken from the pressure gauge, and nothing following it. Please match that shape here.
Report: 0 psi
